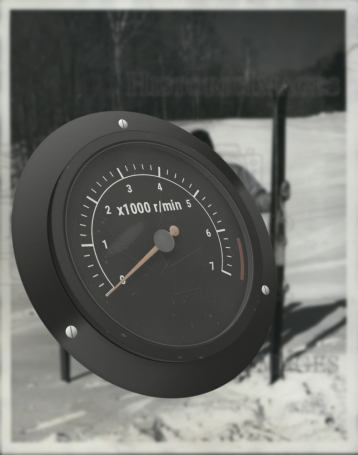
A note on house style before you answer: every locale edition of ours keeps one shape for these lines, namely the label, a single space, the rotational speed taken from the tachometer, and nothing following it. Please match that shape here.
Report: 0 rpm
